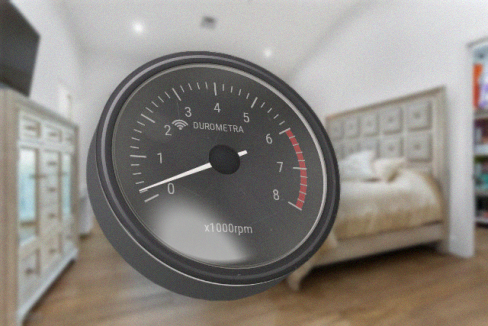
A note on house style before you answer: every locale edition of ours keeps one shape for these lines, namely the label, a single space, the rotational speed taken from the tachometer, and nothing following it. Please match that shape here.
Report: 200 rpm
